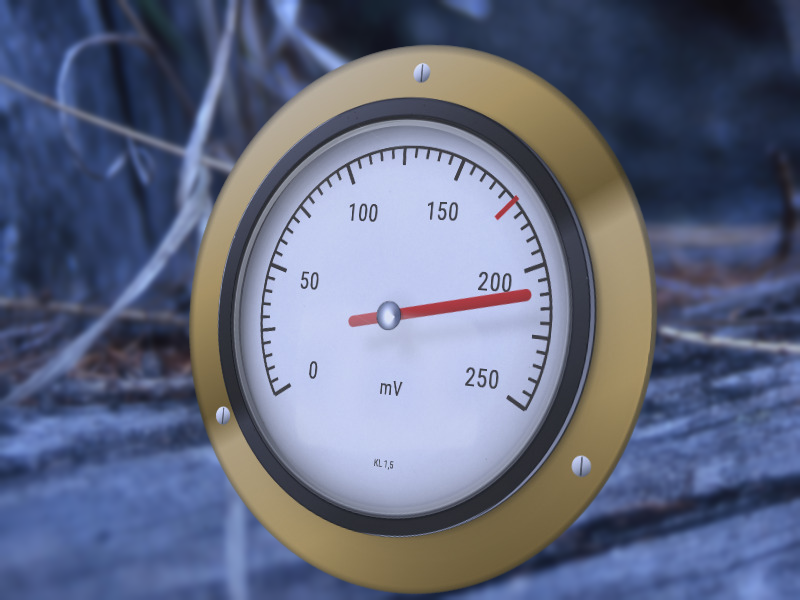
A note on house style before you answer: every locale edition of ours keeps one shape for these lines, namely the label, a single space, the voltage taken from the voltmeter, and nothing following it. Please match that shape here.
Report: 210 mV
